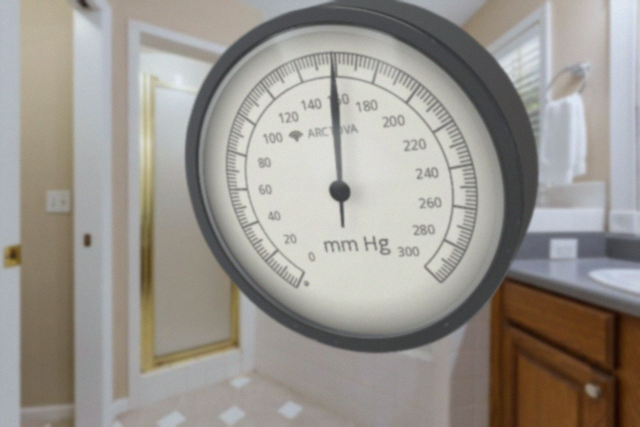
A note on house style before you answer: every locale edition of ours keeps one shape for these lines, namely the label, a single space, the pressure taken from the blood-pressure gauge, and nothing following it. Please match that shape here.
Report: 160 mmHg
